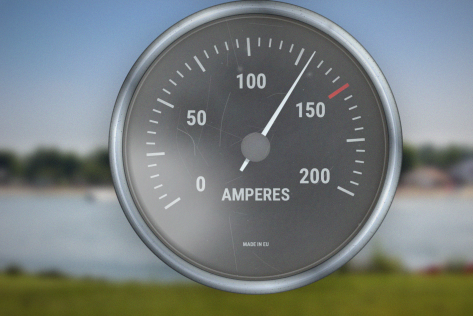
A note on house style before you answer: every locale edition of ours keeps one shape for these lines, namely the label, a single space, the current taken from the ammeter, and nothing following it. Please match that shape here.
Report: 130 A
